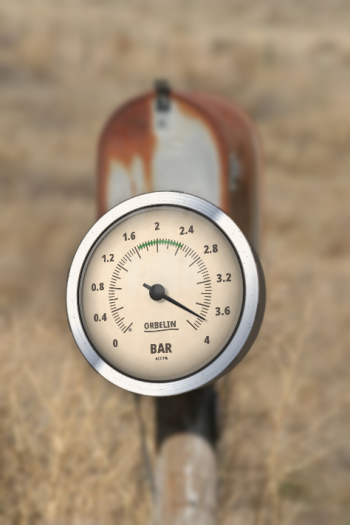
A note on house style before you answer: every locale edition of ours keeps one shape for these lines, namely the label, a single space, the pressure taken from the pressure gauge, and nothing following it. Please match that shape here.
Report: 3.8 bar
